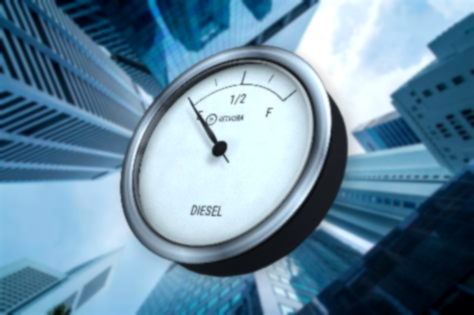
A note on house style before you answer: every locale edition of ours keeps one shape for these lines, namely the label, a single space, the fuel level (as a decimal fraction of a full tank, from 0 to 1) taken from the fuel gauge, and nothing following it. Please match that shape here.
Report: 0
